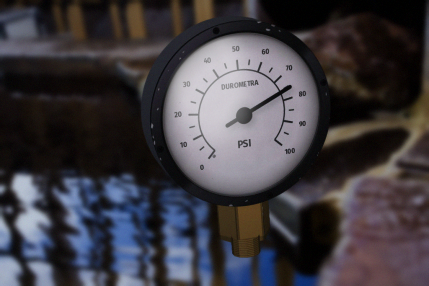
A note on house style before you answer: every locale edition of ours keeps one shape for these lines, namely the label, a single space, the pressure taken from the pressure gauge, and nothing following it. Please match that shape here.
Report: 75 psi
